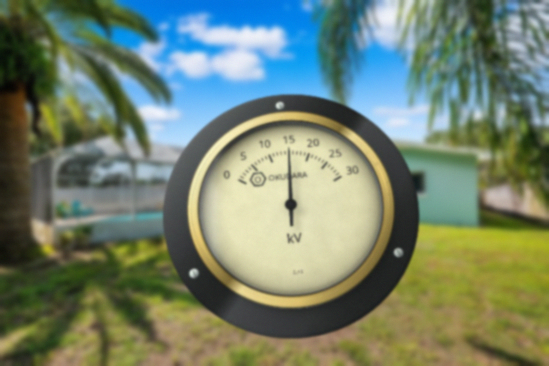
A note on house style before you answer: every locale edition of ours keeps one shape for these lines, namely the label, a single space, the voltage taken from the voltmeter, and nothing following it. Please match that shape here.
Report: 15 kV
